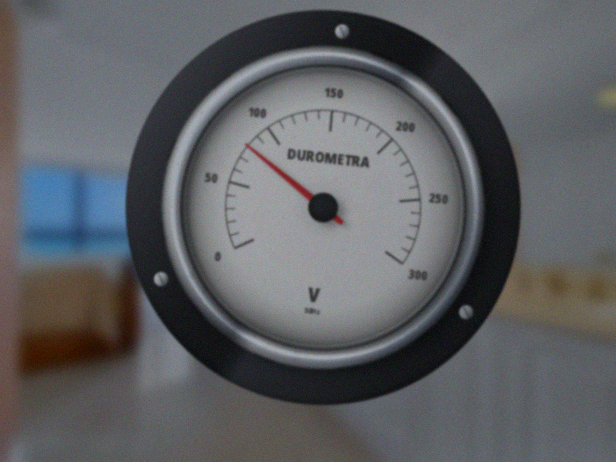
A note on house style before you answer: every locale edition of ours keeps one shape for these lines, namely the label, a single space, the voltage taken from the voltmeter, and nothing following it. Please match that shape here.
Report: 80 V
